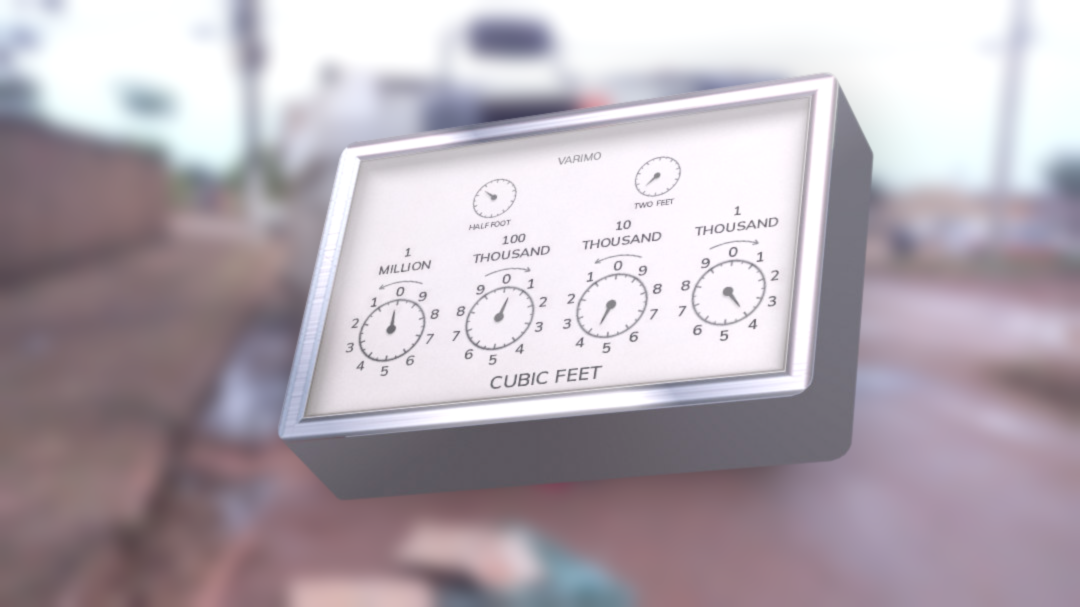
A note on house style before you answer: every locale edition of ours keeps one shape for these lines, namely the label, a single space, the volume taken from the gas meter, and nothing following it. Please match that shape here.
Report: 4400 ft³
